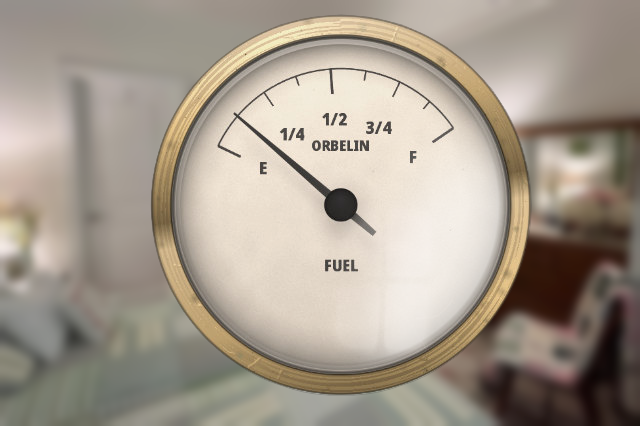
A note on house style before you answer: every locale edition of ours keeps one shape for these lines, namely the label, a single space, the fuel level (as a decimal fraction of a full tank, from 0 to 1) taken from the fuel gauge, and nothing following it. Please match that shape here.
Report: 0.125
